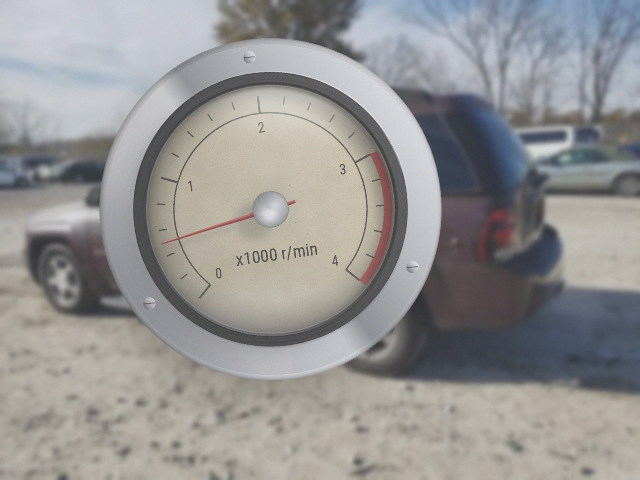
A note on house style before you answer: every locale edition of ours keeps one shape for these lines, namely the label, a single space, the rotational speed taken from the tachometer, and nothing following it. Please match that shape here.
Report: 500 rpm
